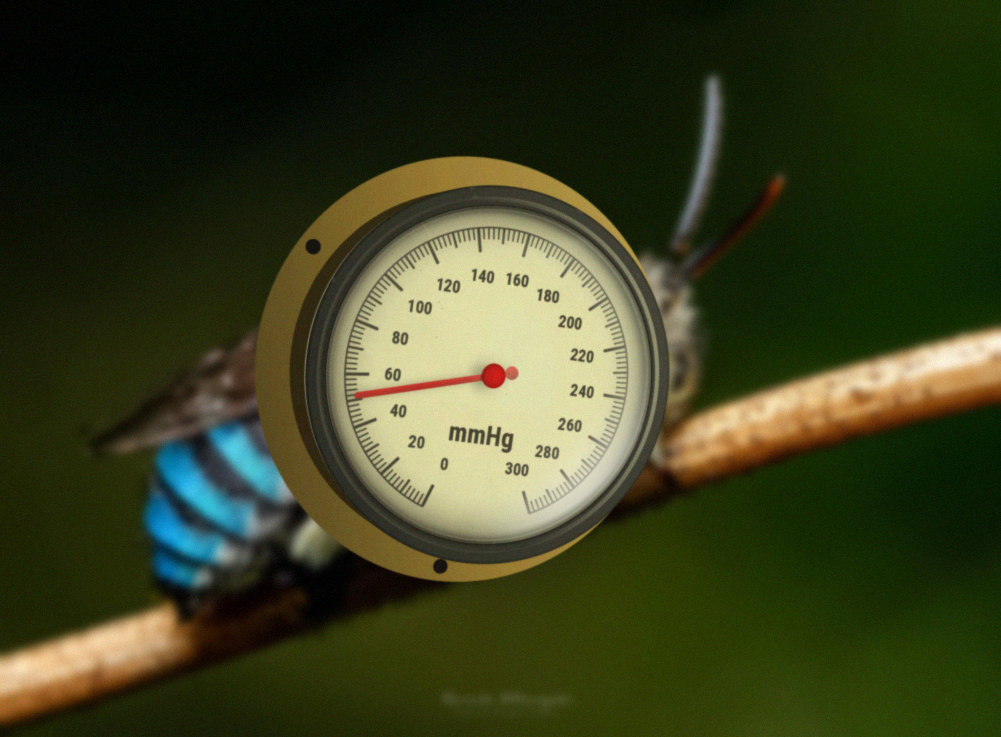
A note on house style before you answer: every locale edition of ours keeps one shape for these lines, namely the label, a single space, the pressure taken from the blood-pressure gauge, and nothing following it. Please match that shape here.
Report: 52 mmHg
